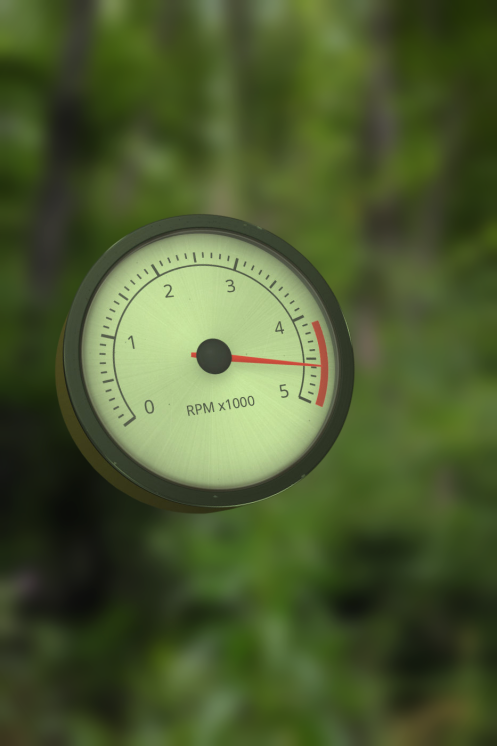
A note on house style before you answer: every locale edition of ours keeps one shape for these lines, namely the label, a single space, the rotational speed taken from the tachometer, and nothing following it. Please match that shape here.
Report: 4600 rpm
